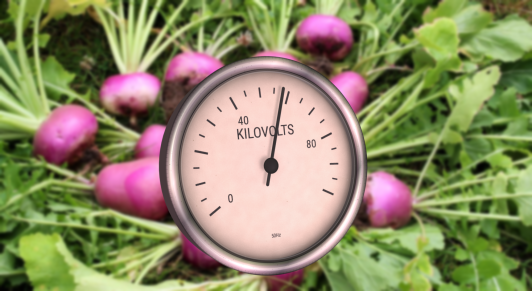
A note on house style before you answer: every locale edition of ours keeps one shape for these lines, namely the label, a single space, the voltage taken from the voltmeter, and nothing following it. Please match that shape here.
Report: 57.5 kV
